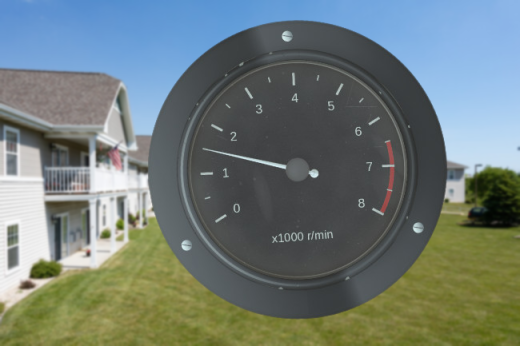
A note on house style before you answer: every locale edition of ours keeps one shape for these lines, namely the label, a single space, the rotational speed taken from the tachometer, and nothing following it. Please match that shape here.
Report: 1500 rpm
